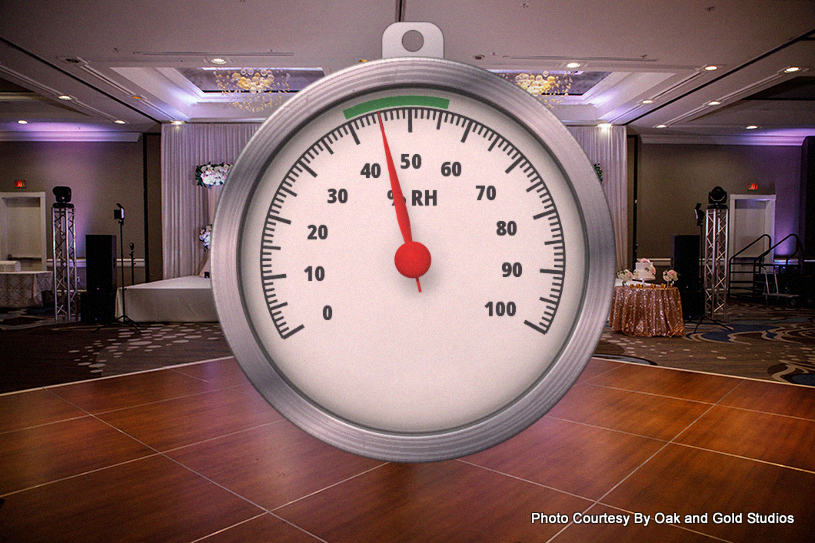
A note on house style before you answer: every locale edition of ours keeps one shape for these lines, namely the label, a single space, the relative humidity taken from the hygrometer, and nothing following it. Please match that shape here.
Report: 45 %
